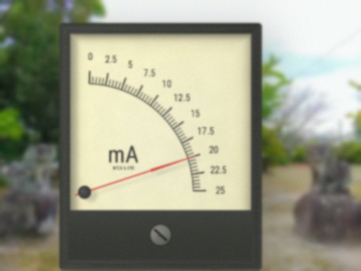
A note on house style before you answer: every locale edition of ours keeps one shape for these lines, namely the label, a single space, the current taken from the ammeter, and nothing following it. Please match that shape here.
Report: 20 mA
